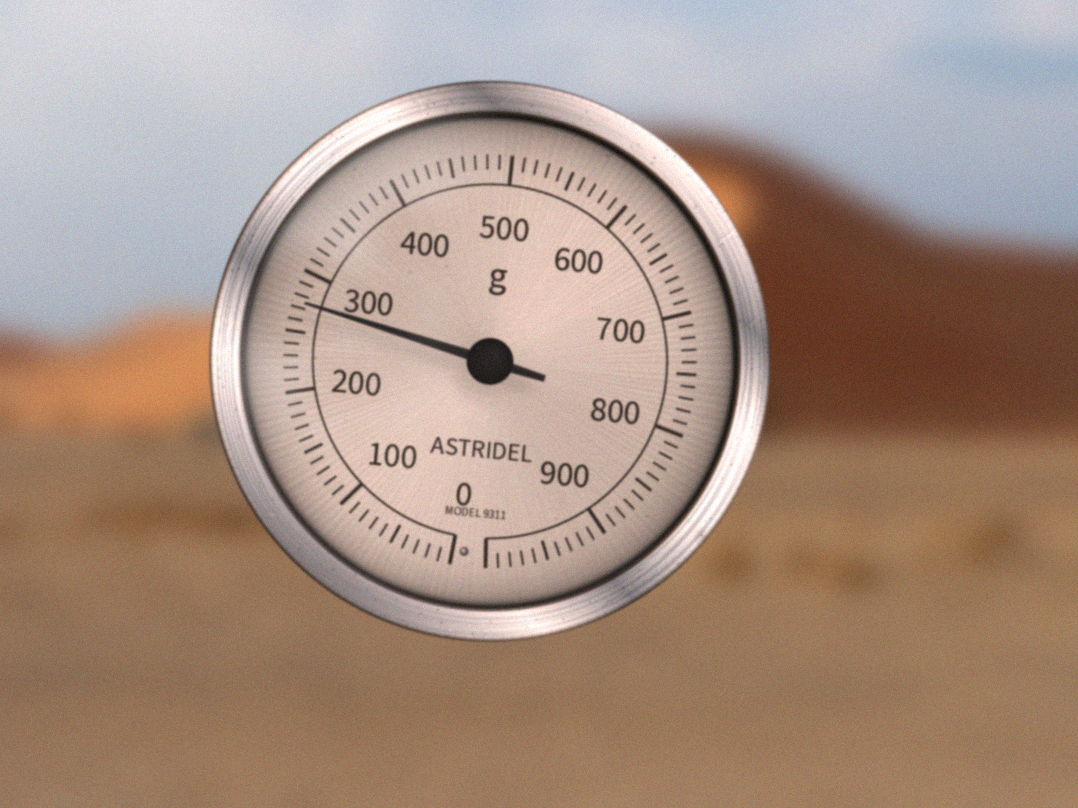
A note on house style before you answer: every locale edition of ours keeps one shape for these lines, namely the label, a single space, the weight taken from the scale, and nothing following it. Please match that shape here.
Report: 275 g
